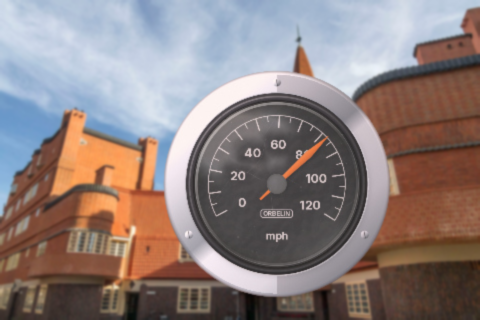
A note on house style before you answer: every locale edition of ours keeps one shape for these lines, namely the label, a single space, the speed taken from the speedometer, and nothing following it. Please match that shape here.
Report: 82.5 mph
